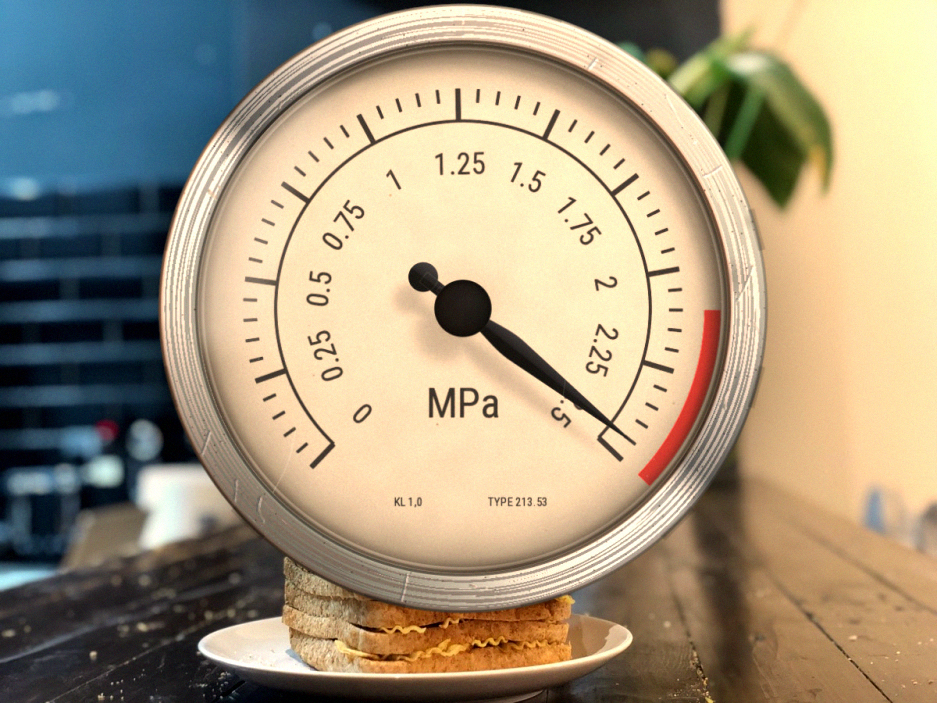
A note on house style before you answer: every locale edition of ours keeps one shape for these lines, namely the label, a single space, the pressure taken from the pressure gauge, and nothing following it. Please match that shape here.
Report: 2.45 MPa
